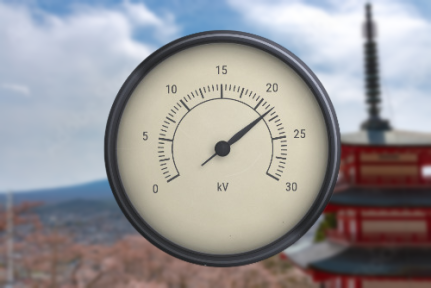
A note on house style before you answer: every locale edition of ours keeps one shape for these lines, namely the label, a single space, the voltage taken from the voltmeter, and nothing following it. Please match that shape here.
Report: 21.5 kV
